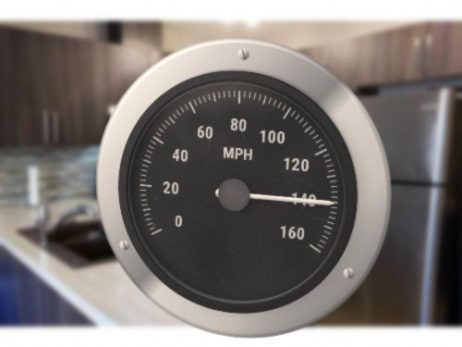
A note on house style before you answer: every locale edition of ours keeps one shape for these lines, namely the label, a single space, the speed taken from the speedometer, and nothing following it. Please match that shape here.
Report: 140 mph
